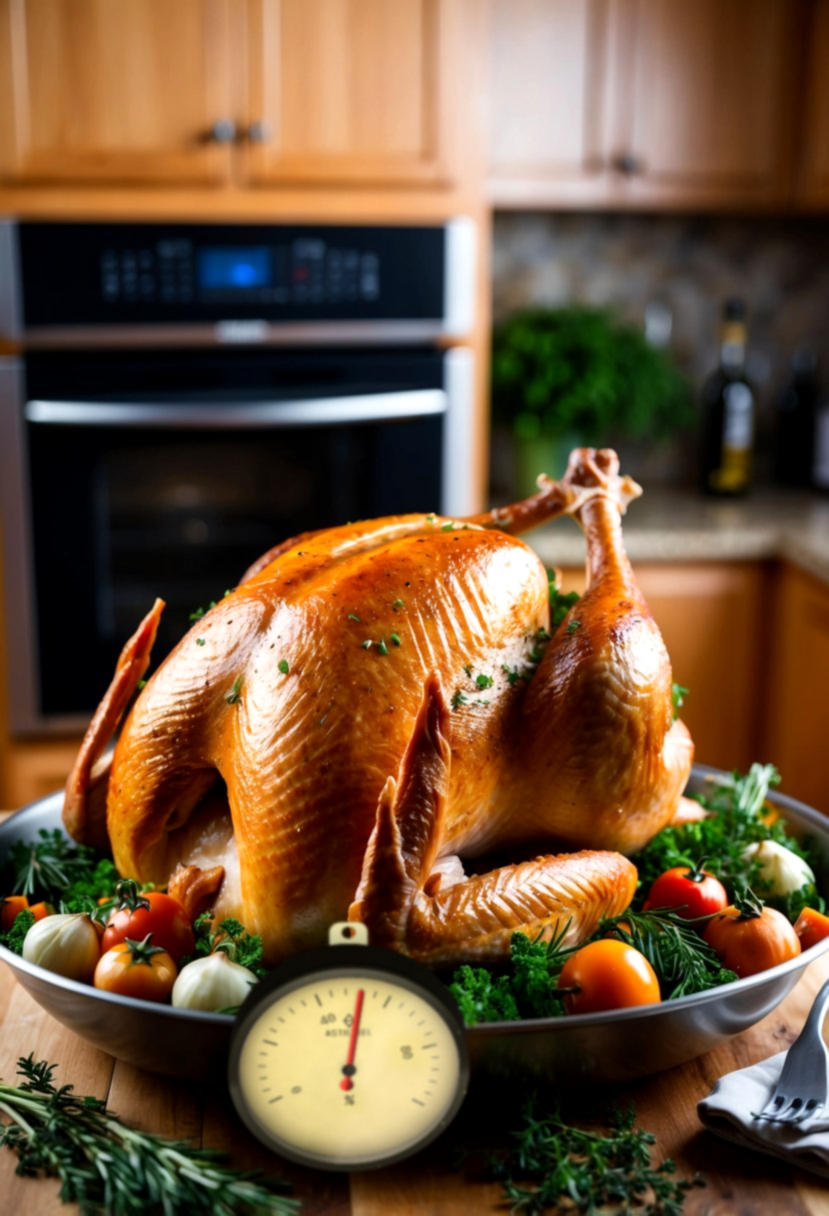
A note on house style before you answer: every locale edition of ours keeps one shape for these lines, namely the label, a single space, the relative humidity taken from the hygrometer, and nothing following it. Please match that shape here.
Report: 52 %
